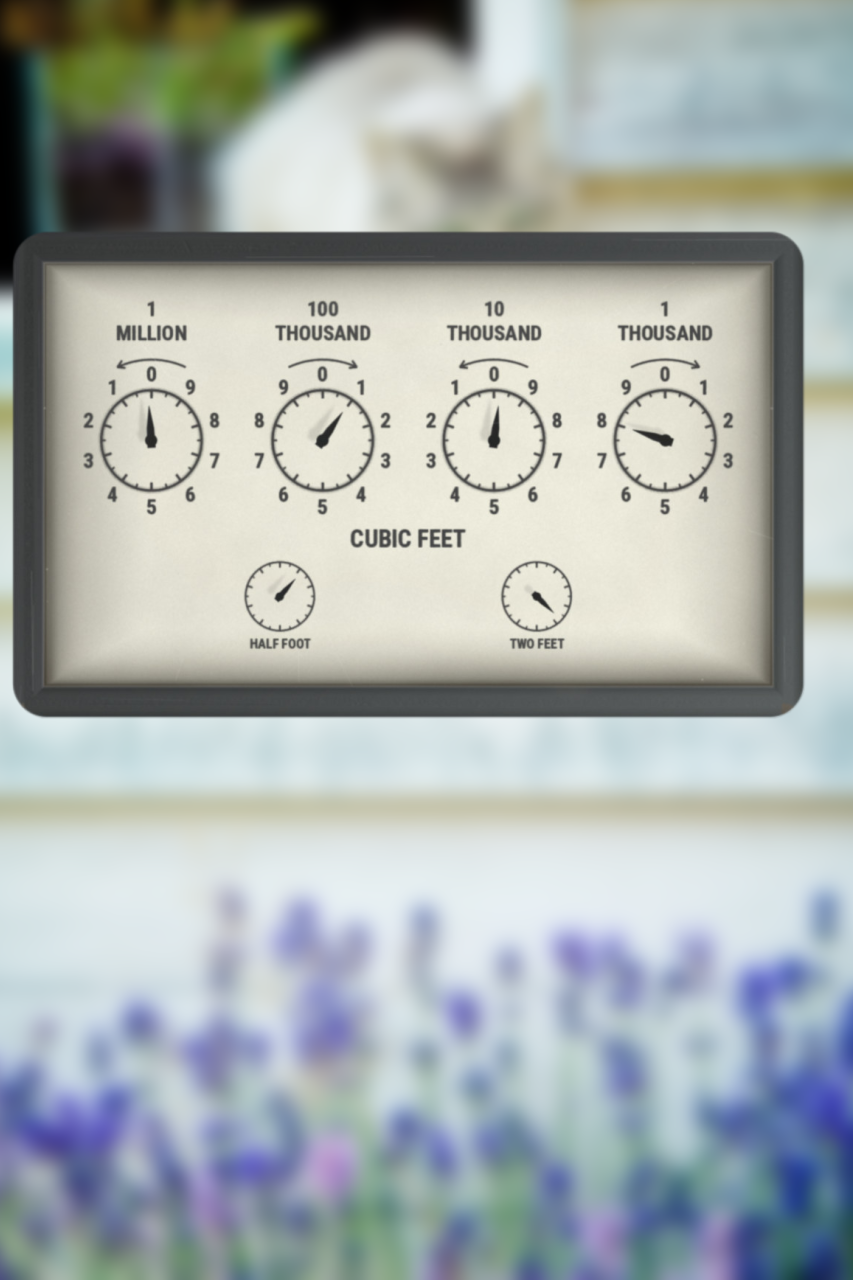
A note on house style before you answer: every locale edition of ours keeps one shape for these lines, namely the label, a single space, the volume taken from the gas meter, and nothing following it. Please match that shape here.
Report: 9800 ft³
